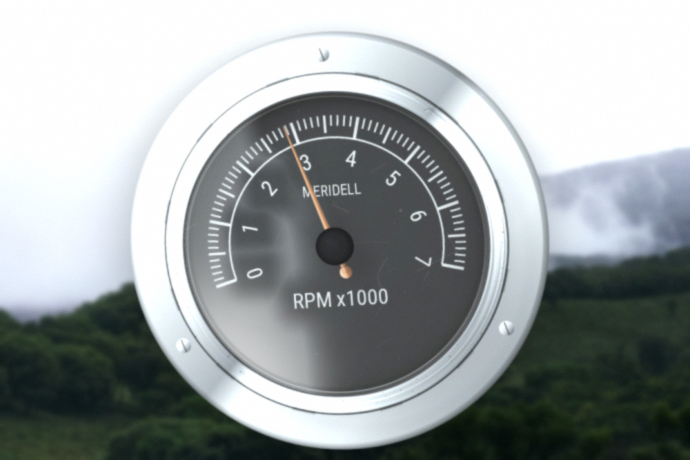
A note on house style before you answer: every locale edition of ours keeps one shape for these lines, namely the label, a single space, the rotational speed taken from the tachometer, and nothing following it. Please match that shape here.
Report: 2900 rpm
